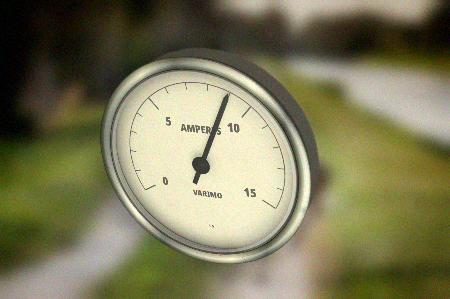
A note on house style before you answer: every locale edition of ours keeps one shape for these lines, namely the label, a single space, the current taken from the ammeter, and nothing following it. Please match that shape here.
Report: 9 A
